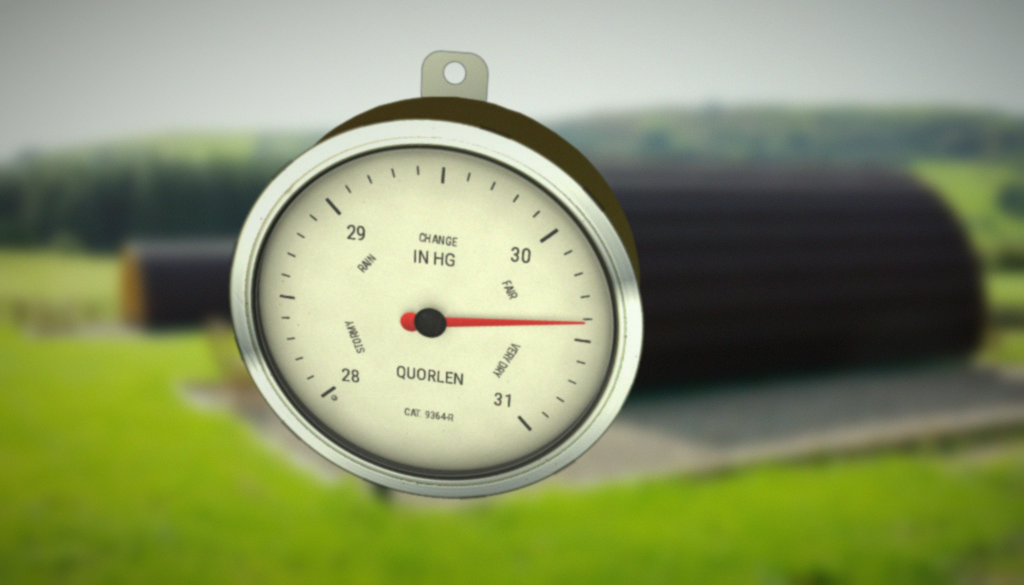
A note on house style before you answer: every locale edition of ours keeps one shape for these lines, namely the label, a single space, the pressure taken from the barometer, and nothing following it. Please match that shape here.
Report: 30.4 inHg
